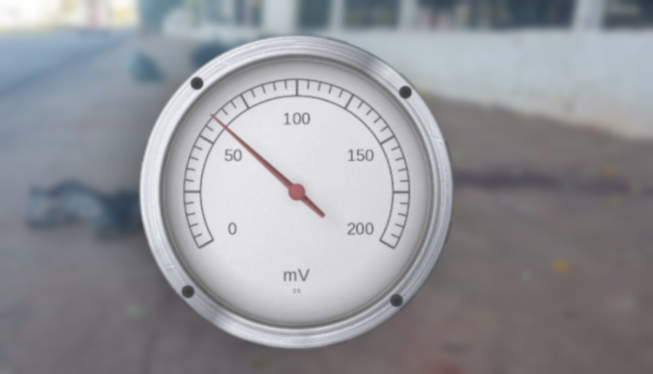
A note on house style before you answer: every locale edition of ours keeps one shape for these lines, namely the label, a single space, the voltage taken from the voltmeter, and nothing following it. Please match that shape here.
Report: 60 mV
